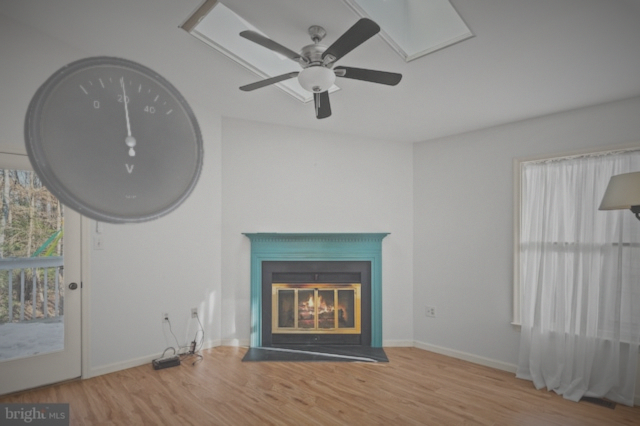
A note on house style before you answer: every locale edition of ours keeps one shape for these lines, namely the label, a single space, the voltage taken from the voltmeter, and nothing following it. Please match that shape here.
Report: 20 V
